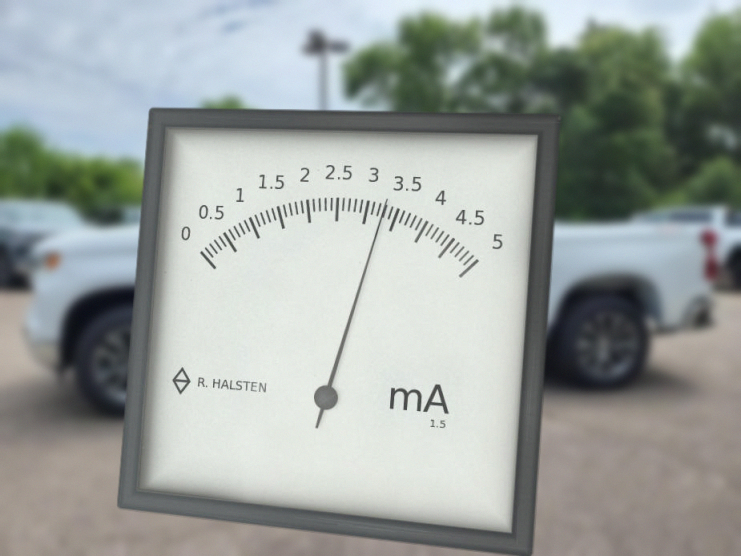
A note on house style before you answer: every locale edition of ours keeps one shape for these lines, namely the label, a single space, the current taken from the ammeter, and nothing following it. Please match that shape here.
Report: 3.3 mA
